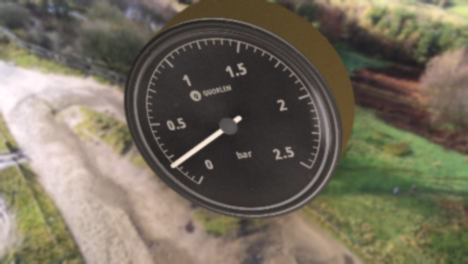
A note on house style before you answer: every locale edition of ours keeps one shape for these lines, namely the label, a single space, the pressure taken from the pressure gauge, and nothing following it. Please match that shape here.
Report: 0.2 bar
